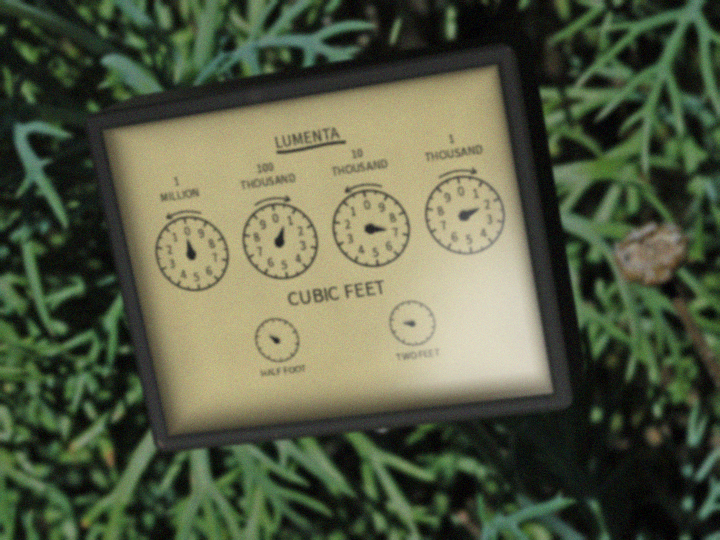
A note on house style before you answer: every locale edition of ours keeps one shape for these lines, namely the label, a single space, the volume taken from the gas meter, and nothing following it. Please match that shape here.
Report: 7200 ft³
